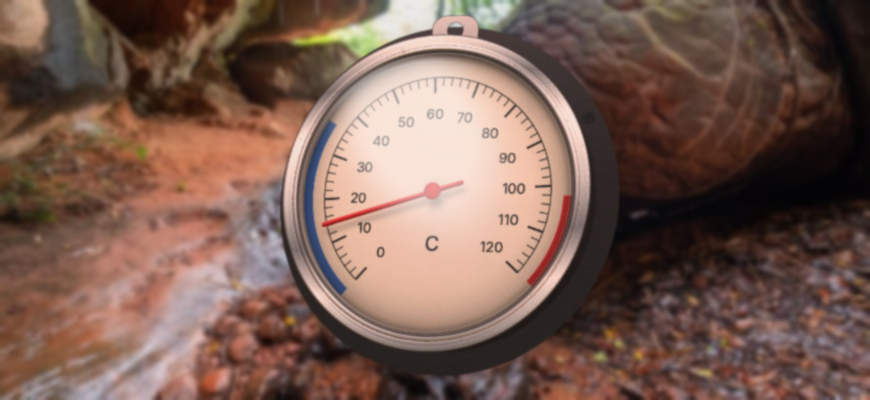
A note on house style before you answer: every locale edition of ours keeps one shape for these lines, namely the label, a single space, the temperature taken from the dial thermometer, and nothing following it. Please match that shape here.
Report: 14 °C
